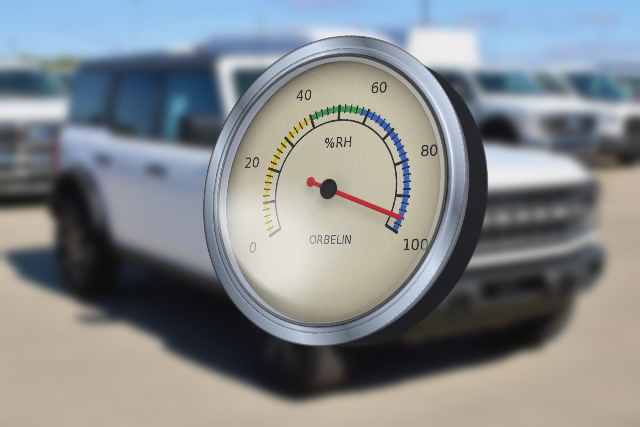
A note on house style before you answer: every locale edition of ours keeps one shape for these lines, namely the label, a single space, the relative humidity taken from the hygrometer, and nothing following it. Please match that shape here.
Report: 96 %
